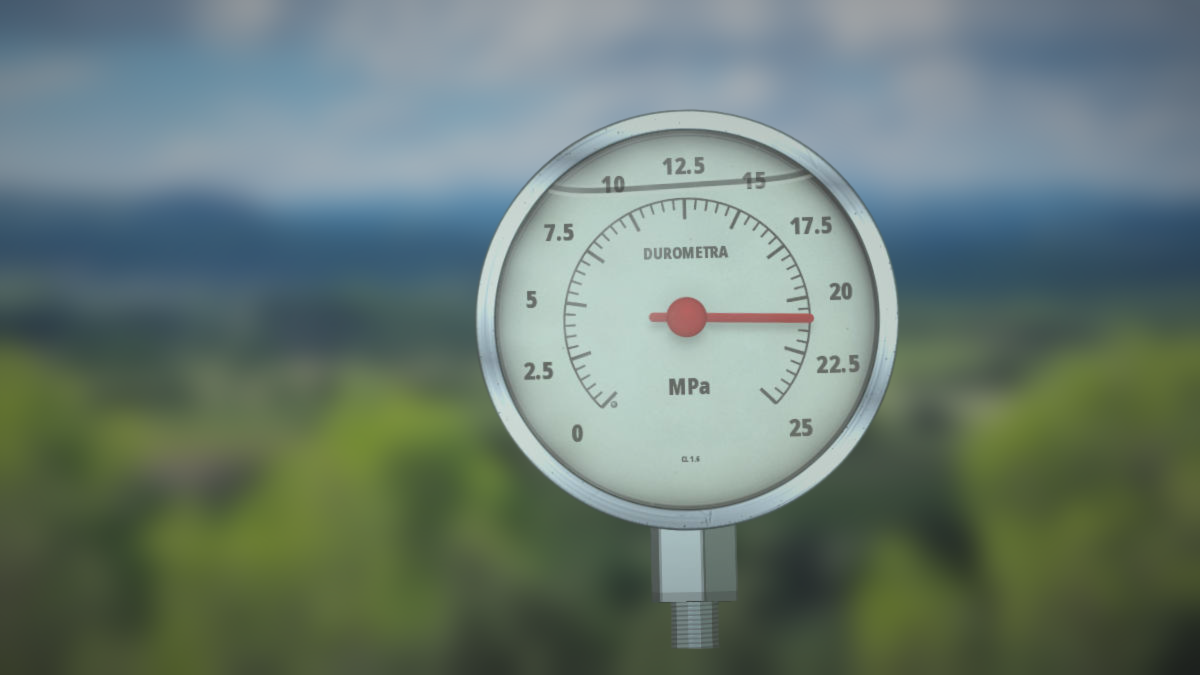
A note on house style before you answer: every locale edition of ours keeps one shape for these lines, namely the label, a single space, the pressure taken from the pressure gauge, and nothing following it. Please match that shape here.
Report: 21 MPa
